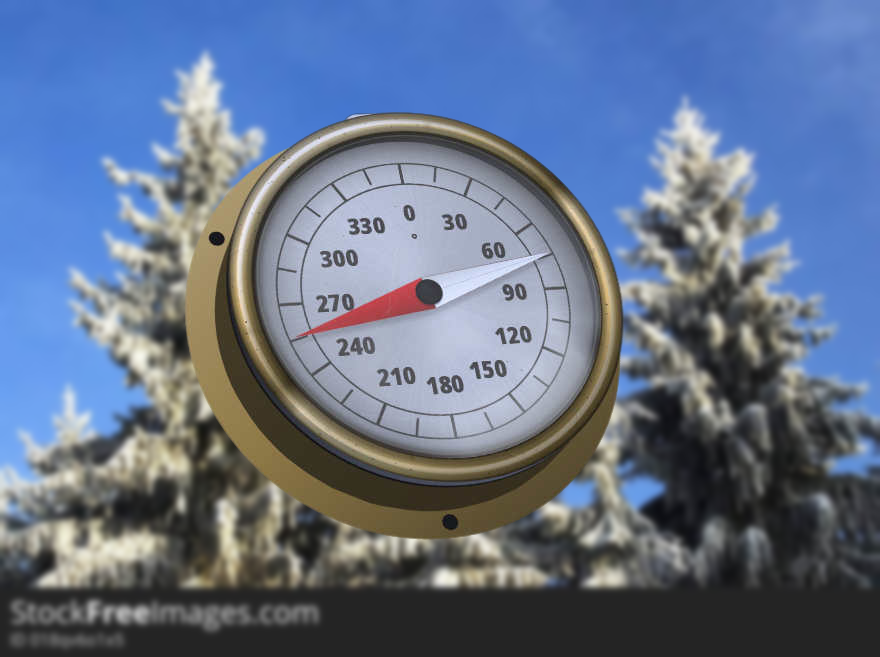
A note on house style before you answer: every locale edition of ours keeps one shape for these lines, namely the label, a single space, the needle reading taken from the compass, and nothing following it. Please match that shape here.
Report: 255 °
